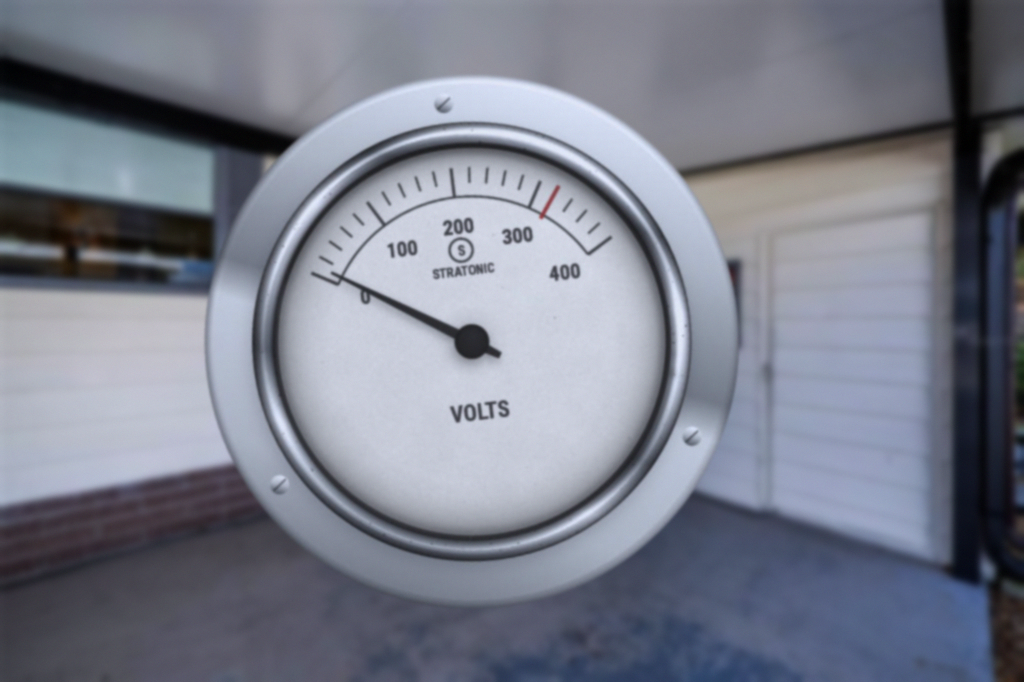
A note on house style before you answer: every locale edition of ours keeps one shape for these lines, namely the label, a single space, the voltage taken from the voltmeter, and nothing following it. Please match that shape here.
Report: 10 V
